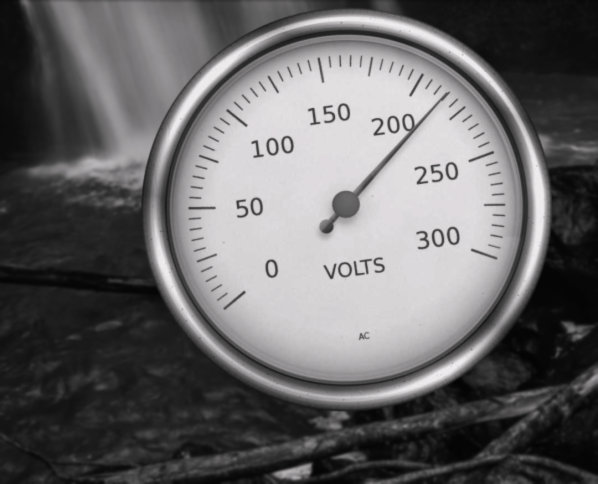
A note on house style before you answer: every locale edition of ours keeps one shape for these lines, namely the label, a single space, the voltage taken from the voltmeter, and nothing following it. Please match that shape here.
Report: 215 V
